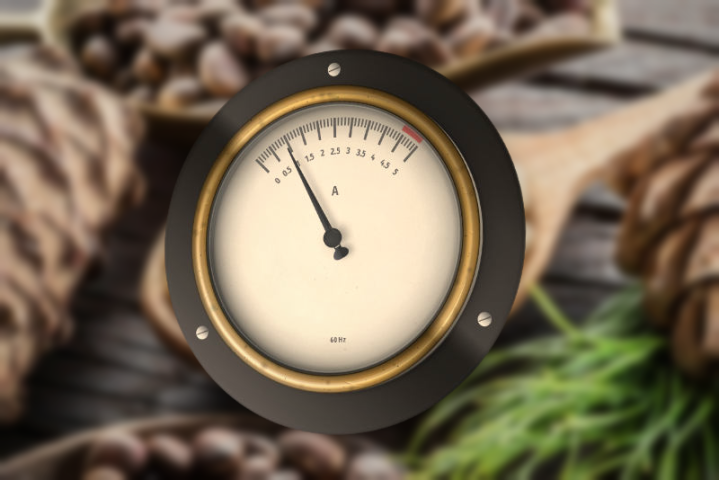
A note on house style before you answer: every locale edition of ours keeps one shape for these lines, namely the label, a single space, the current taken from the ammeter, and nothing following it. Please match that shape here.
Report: 1 A
